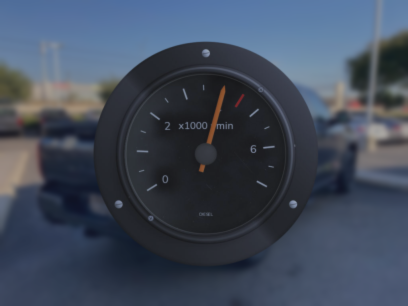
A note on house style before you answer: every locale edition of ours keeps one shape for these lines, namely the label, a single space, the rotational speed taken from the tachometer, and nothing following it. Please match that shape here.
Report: 4000 rpm
